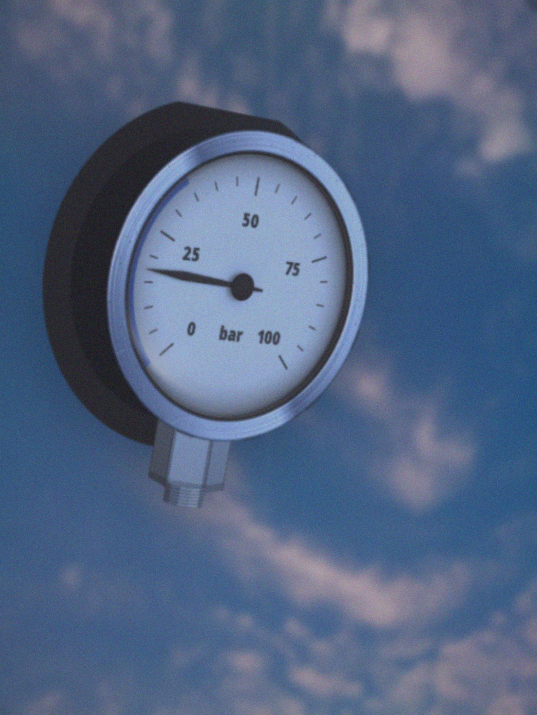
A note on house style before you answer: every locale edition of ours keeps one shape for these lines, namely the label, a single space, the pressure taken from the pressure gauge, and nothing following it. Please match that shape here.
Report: 17.5 bar
